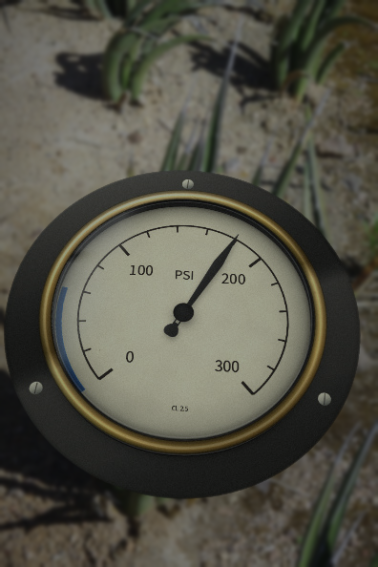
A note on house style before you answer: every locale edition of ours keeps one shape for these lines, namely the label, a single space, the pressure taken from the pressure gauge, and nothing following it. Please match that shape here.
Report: 180 psi
